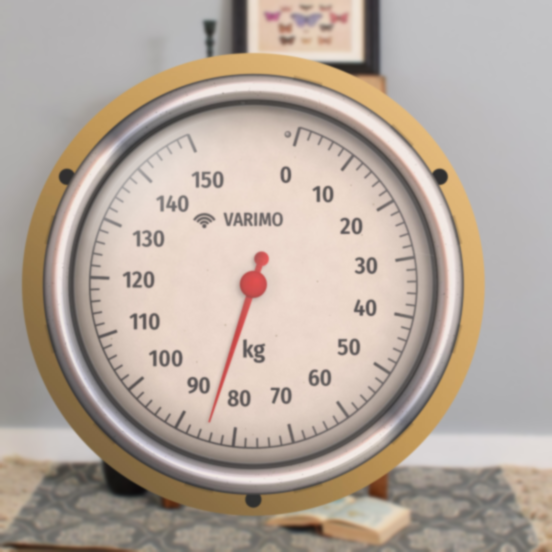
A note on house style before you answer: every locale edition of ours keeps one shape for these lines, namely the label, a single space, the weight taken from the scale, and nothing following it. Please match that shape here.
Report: 85 kg
